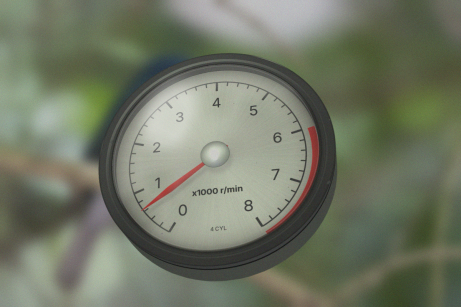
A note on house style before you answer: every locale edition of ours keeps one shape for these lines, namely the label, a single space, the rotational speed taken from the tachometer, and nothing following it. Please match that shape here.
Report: 600 rpm
